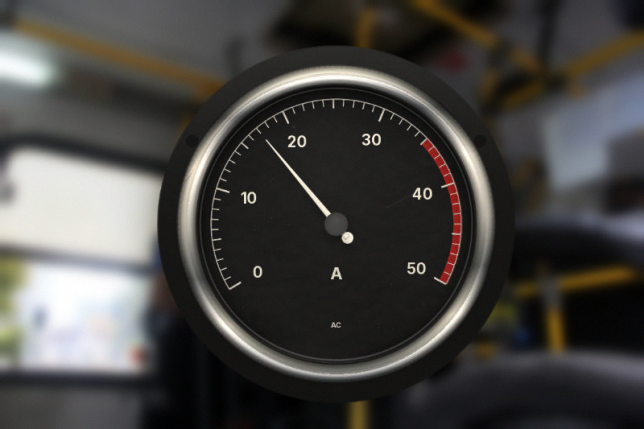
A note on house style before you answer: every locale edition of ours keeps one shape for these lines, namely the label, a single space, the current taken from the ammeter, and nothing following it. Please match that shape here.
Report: 17 A
